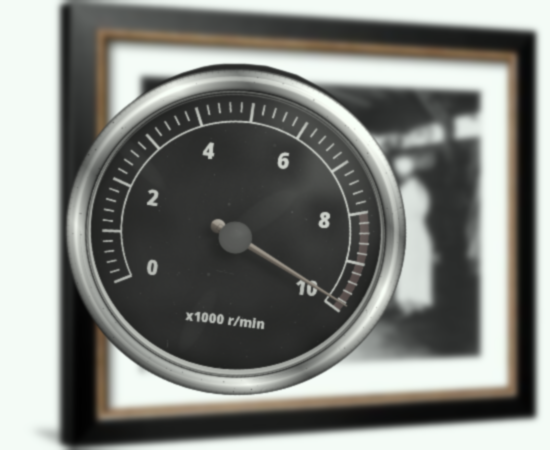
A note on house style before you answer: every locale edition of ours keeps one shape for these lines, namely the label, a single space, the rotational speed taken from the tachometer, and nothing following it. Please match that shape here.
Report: 9800 rpm
